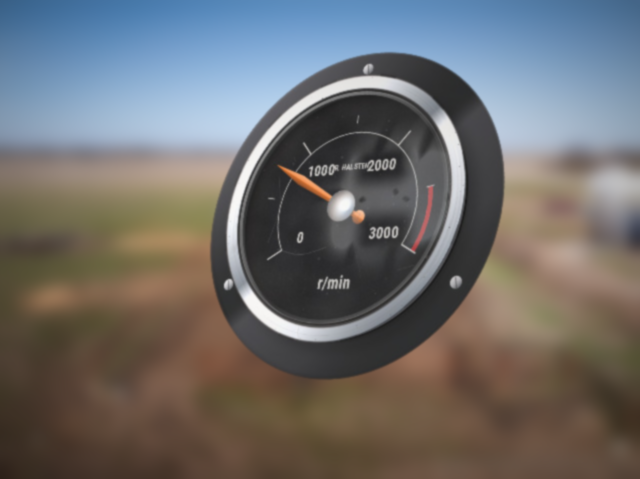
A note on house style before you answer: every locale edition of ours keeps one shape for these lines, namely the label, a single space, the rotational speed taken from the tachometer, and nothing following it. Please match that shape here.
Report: 750 rpm
